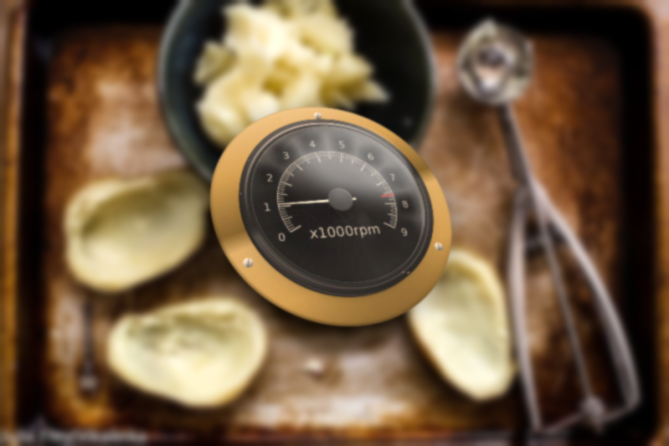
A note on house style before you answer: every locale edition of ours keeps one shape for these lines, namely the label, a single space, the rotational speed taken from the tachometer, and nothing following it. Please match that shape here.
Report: 1000 rpm
